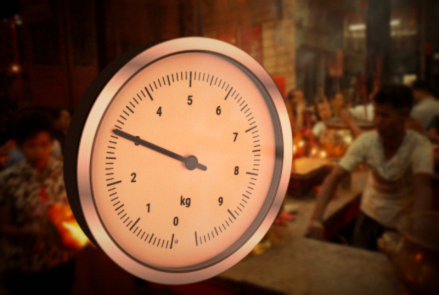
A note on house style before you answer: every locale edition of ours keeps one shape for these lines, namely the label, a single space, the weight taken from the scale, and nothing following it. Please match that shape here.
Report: 3 kg
